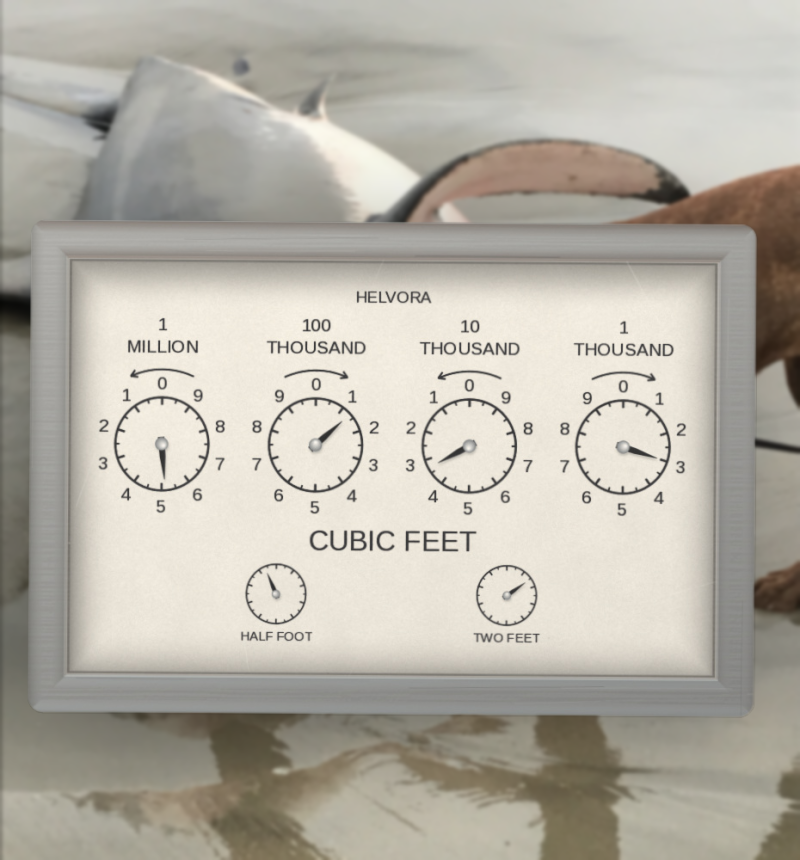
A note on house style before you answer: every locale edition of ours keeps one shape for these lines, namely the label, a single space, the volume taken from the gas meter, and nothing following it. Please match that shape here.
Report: 513300 ft³
